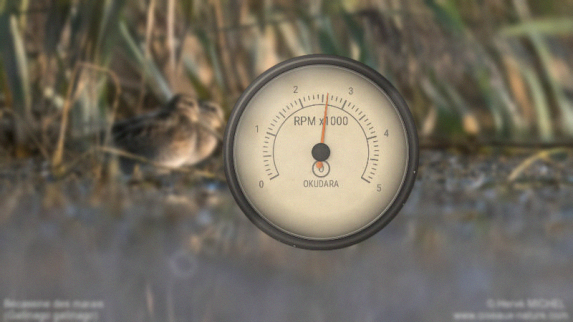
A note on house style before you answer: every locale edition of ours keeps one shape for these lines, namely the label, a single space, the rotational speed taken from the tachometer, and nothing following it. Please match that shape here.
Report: 2600 rpm
